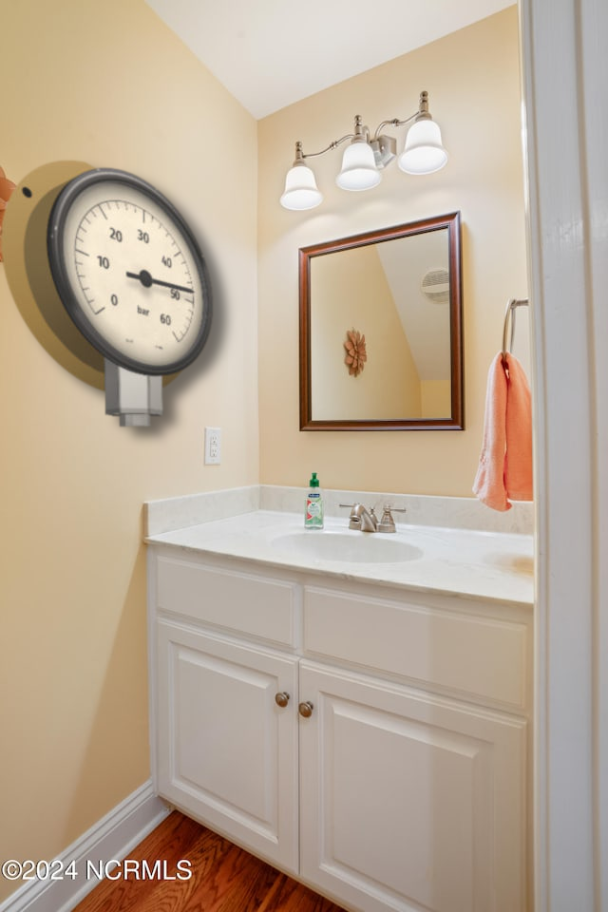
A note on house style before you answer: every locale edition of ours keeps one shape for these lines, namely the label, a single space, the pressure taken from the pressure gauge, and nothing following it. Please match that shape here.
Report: 48 bar
